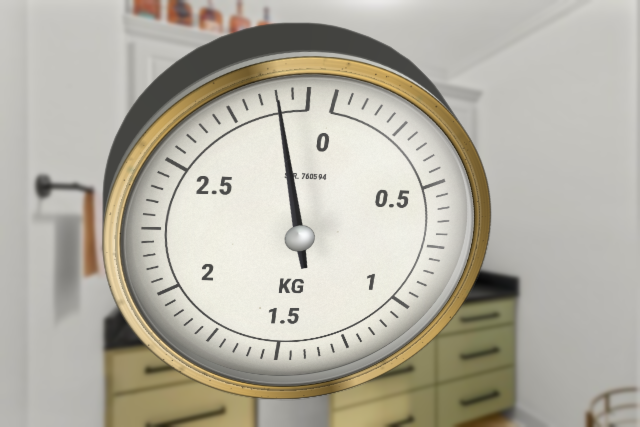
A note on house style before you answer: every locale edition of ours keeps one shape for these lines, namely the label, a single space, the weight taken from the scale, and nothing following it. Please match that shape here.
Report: 2.9 kg
